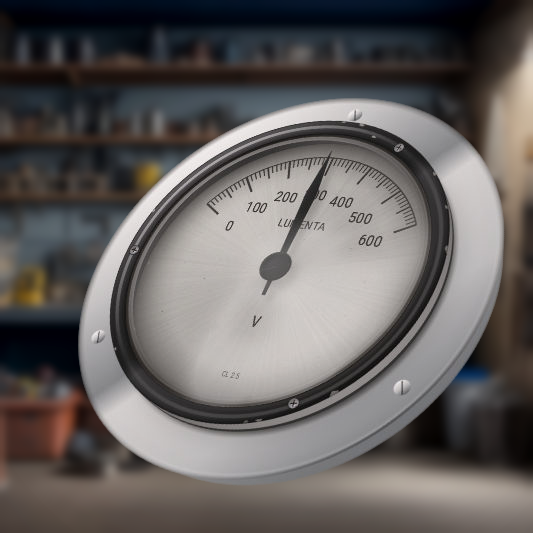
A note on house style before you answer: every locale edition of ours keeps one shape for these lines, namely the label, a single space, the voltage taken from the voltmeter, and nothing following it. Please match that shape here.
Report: 300 V
